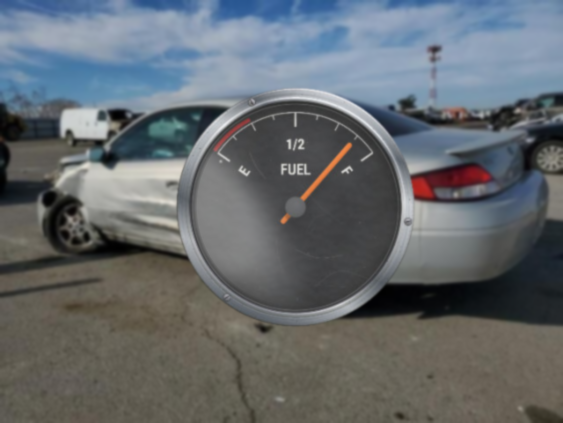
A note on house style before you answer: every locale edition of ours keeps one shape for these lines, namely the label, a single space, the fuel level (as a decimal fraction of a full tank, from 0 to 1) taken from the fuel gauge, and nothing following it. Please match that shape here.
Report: 0.875
